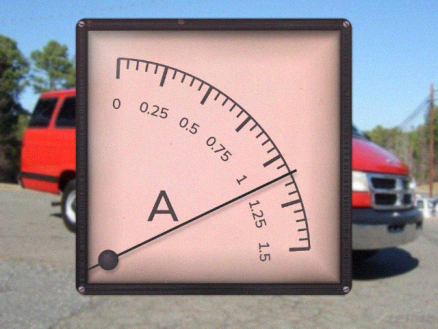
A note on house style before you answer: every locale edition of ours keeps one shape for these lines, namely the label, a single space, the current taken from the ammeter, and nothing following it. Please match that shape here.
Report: 1.1 A
